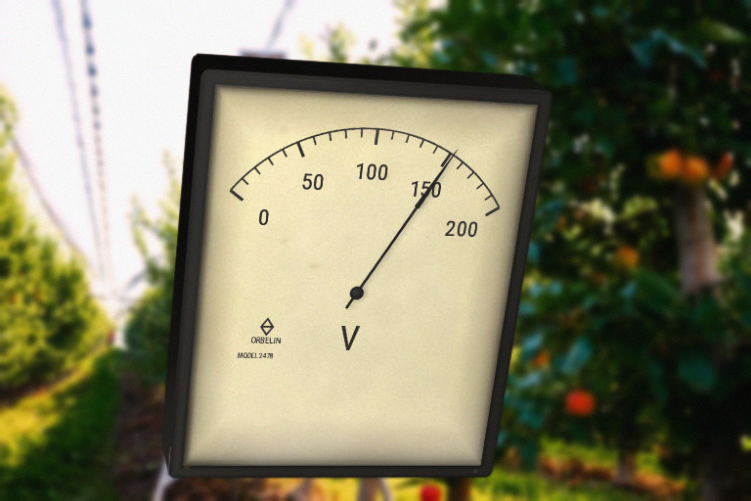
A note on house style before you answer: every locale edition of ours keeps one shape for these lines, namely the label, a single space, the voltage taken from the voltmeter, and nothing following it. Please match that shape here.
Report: 150 V
